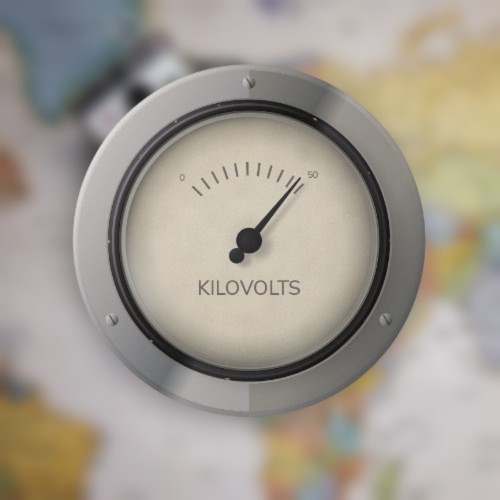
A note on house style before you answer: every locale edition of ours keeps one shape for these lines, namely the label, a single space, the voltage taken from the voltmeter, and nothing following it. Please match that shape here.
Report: 47.5 kV
